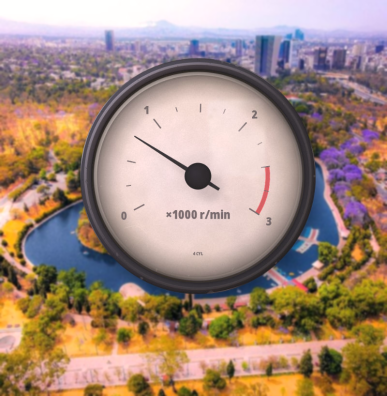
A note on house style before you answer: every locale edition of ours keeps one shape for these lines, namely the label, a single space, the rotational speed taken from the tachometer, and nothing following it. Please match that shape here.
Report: 750 rpm
